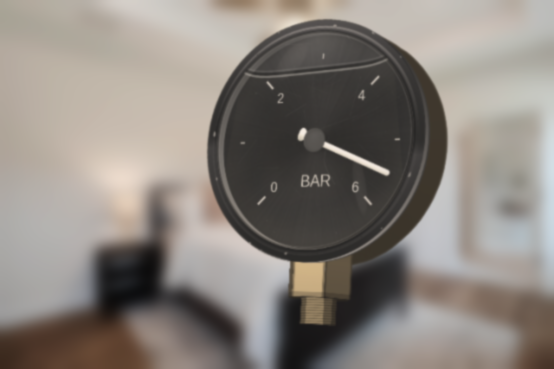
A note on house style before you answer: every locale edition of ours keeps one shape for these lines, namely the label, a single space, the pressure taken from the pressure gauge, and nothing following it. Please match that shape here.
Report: 5.5 bar
